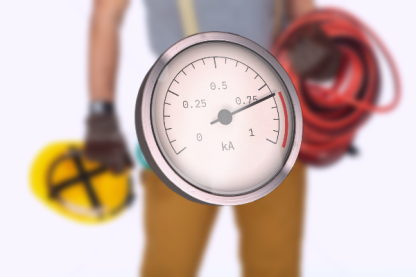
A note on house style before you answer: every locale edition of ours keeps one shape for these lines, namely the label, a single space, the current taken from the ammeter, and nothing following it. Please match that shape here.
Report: 0.8 kA
